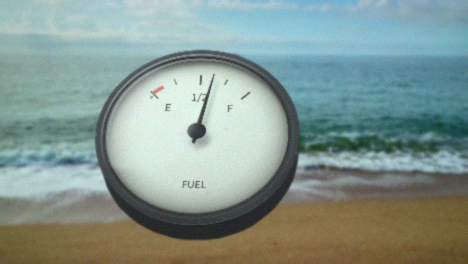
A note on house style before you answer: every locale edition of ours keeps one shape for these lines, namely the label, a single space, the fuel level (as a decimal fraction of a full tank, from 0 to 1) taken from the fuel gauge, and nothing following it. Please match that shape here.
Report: 0.625
